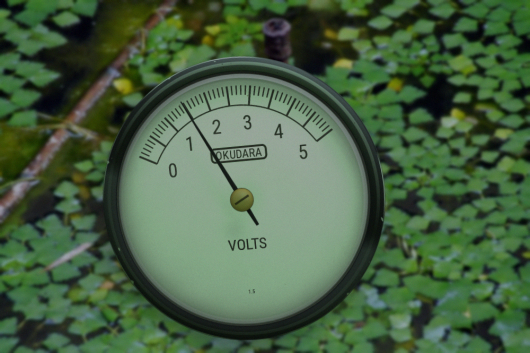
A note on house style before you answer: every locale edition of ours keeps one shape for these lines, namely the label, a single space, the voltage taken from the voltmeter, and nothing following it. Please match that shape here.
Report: 1.5 V
